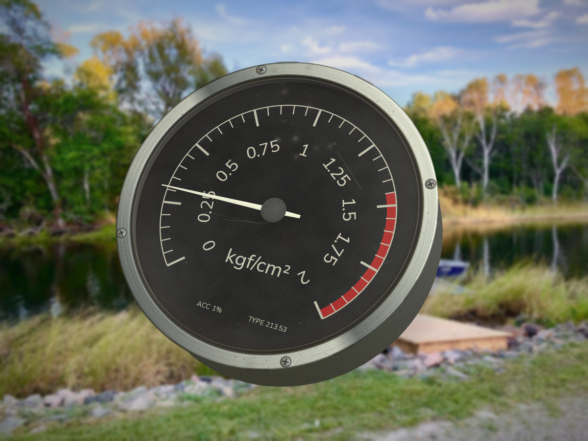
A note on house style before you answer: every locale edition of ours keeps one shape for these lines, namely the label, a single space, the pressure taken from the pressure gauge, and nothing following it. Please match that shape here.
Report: 0.3 kg/cm²
